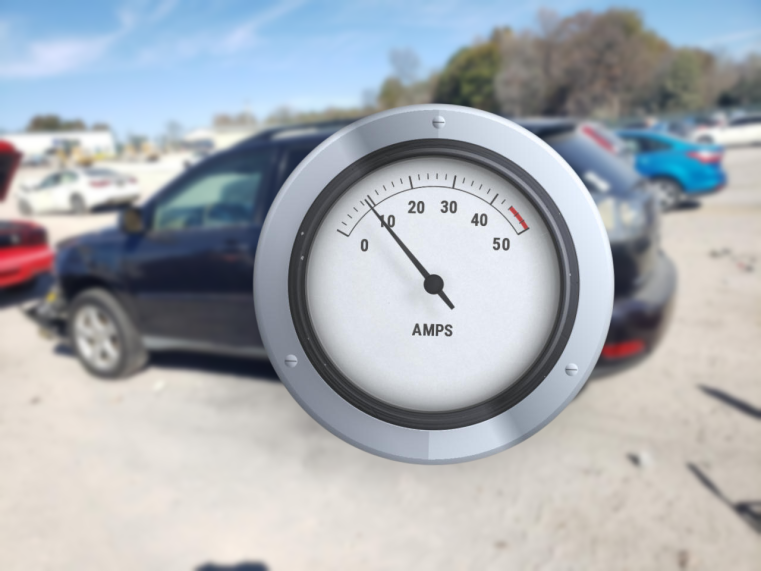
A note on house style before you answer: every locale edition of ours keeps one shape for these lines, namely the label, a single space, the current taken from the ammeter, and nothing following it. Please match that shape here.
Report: 9 A
